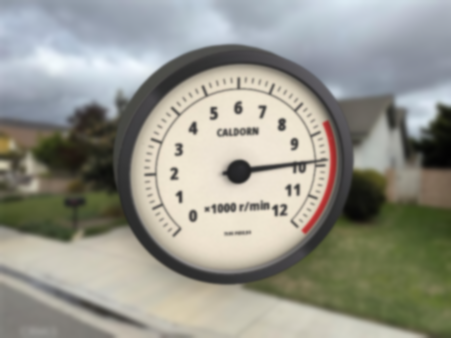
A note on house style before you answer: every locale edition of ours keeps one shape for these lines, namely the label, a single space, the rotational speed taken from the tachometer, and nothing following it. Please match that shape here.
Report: 9800 rpm
